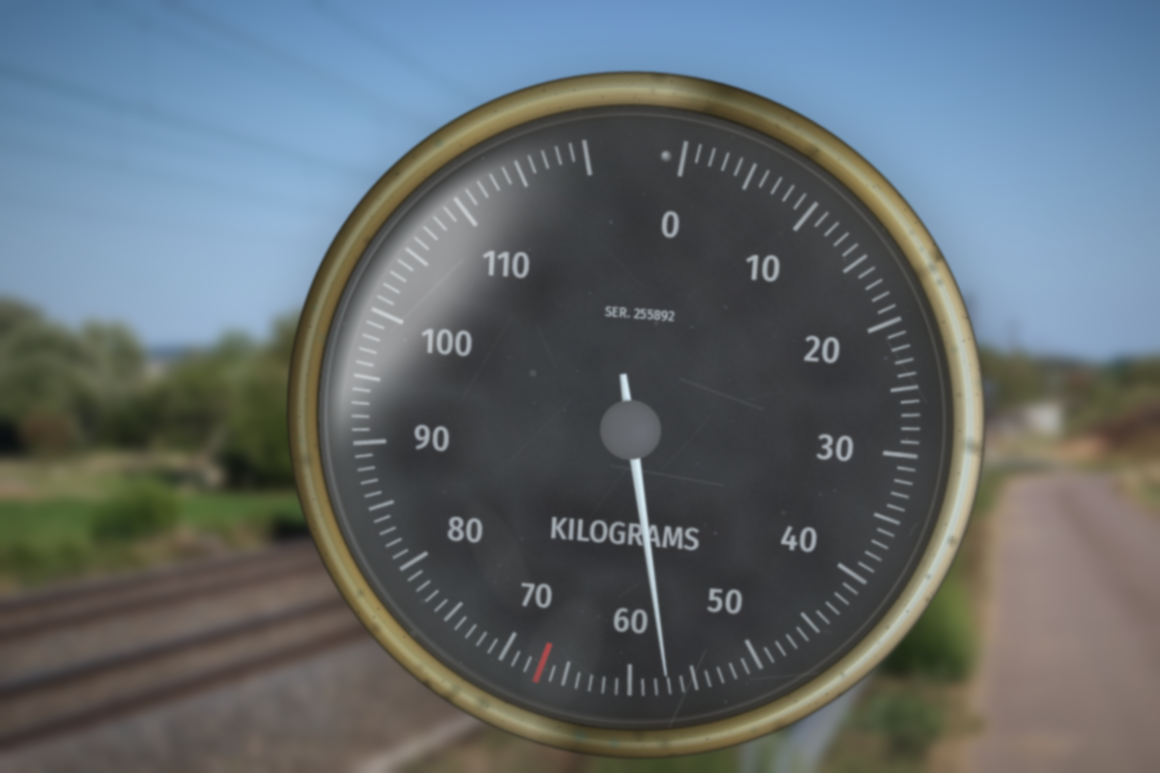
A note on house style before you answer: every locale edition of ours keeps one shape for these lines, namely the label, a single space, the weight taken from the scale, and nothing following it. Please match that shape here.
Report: 57 kg
